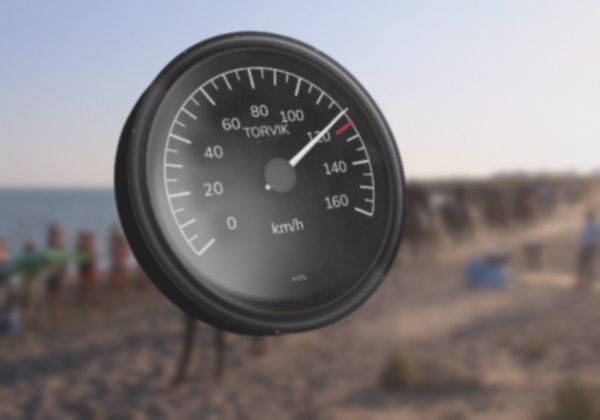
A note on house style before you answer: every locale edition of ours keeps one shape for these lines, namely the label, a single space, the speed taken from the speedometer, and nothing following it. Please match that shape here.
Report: 120 km/h
